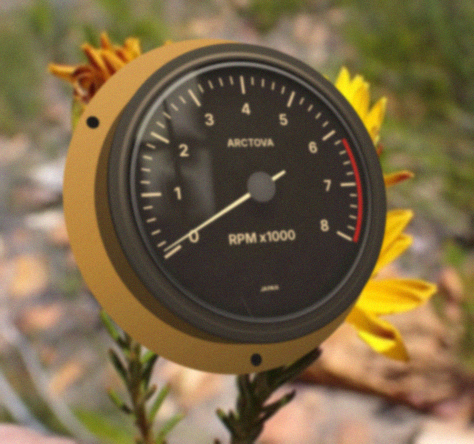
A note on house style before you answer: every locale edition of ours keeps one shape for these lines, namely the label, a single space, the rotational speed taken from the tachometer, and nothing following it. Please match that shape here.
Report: 100 rpm
